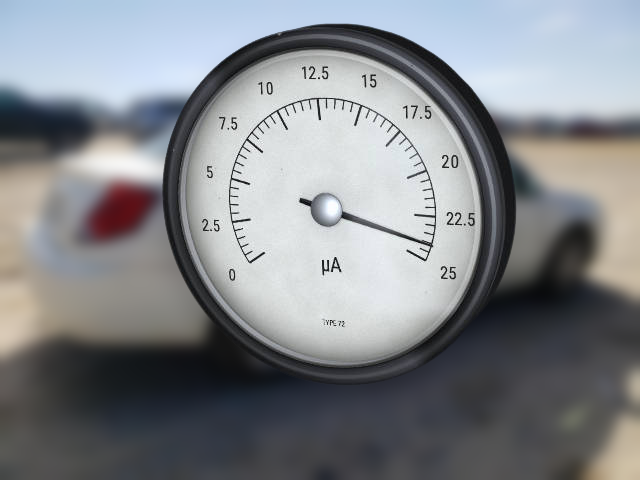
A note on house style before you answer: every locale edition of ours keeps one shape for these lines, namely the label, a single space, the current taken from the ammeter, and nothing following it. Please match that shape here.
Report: 24 µA
